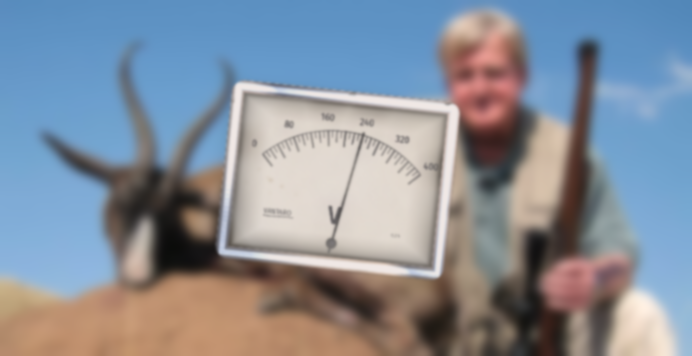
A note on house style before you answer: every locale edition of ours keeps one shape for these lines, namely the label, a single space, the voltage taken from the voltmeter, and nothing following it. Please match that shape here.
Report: 240 V
